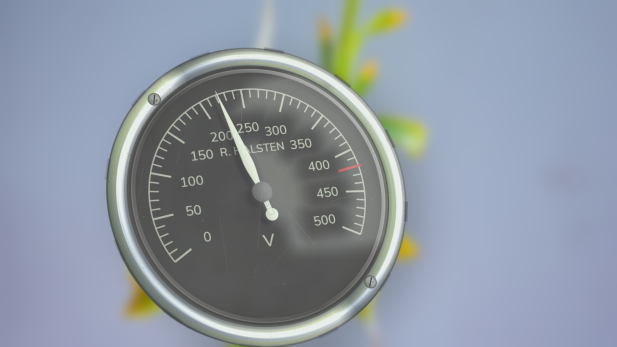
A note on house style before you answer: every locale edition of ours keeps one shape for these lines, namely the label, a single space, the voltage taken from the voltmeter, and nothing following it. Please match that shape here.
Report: 220 V
